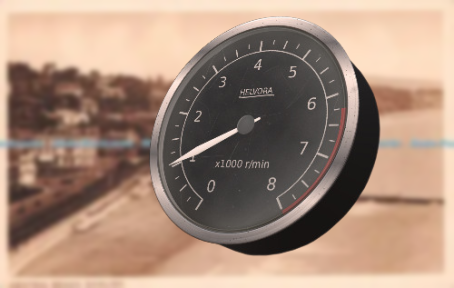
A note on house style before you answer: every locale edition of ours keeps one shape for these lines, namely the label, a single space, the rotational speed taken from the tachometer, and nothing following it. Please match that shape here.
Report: 1000 rpm
